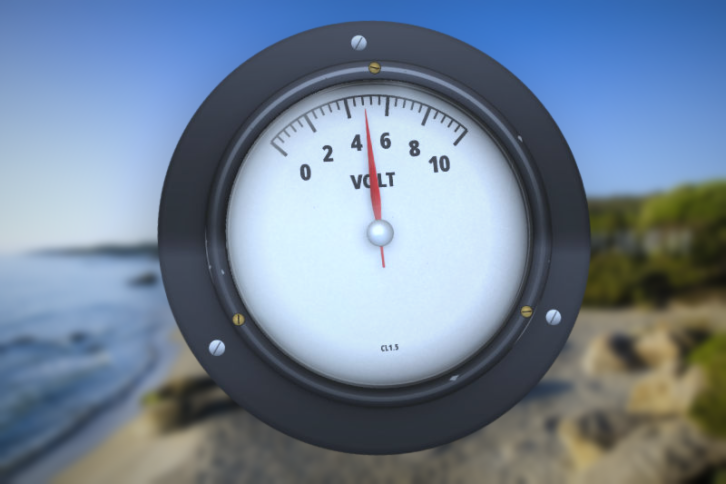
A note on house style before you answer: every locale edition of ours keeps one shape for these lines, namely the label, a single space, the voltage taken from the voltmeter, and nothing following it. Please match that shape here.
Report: 4.8 V
